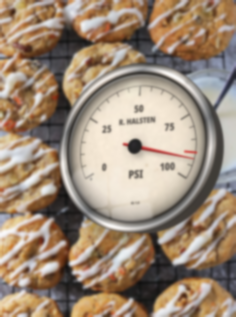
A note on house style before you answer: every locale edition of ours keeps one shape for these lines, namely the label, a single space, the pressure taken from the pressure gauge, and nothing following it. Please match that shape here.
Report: 92.5 psi
